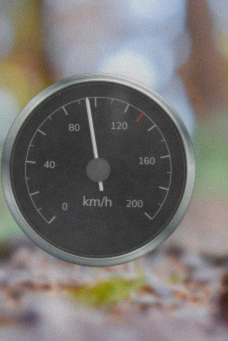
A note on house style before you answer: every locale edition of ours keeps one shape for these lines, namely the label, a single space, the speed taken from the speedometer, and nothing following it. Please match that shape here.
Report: 95 km/h
